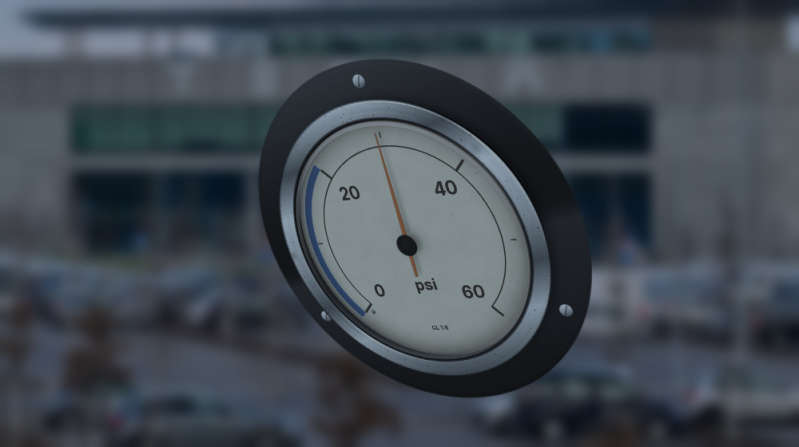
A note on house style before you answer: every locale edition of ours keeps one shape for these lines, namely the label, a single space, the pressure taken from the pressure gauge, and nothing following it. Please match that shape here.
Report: 30 psi
